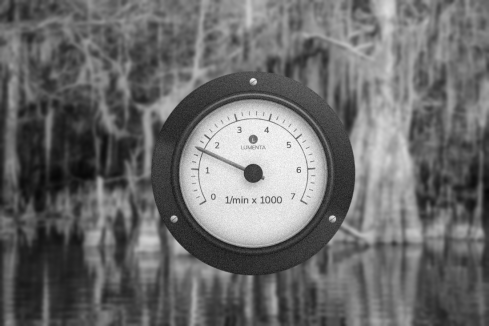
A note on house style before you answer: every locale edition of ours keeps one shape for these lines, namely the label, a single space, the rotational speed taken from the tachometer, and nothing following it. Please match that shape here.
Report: 1600 rpm
